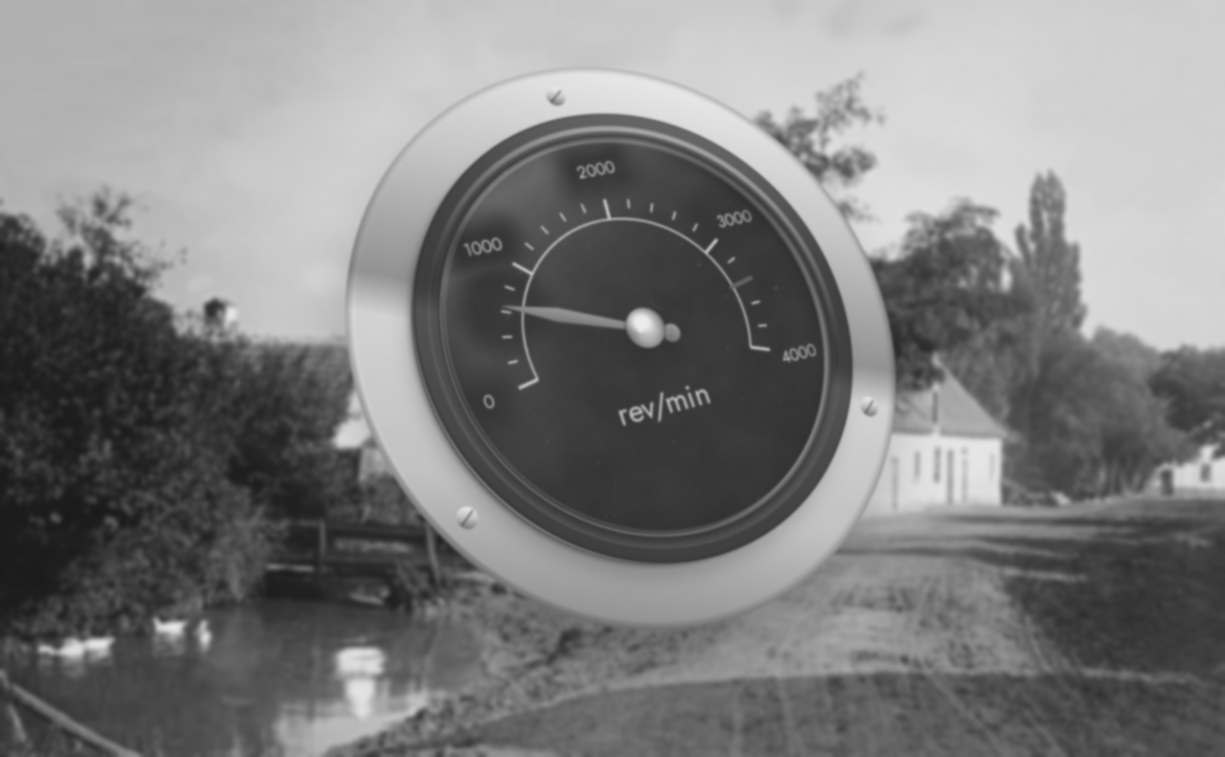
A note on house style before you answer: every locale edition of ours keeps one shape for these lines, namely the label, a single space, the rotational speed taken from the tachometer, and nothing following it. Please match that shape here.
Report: 600 rpm
